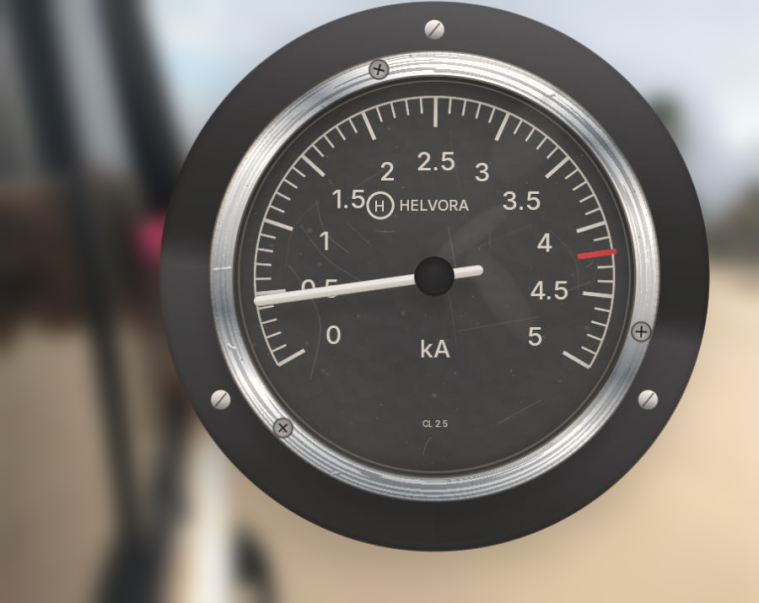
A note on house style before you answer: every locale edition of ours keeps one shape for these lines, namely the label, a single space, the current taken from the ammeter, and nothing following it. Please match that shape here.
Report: 0.45 kA
